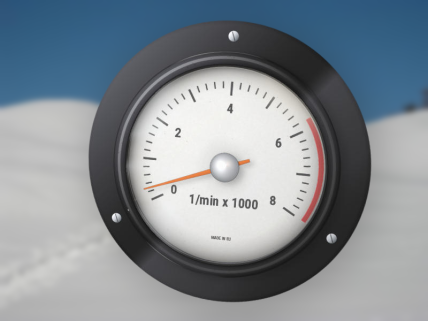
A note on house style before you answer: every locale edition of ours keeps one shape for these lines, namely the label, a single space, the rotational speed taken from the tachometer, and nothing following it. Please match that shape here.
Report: 300 rpm
